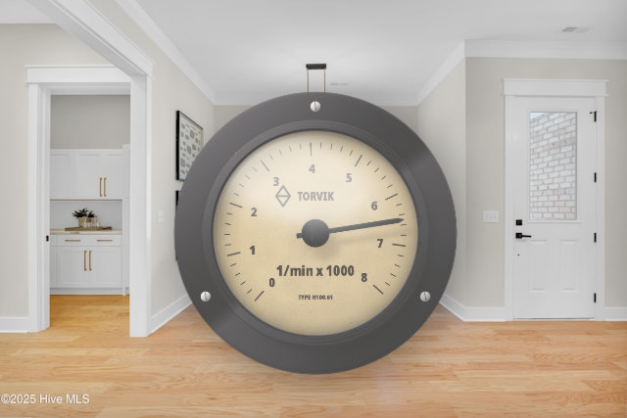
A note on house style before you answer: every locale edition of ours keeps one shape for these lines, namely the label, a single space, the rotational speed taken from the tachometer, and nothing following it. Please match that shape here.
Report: 6500 rpm
